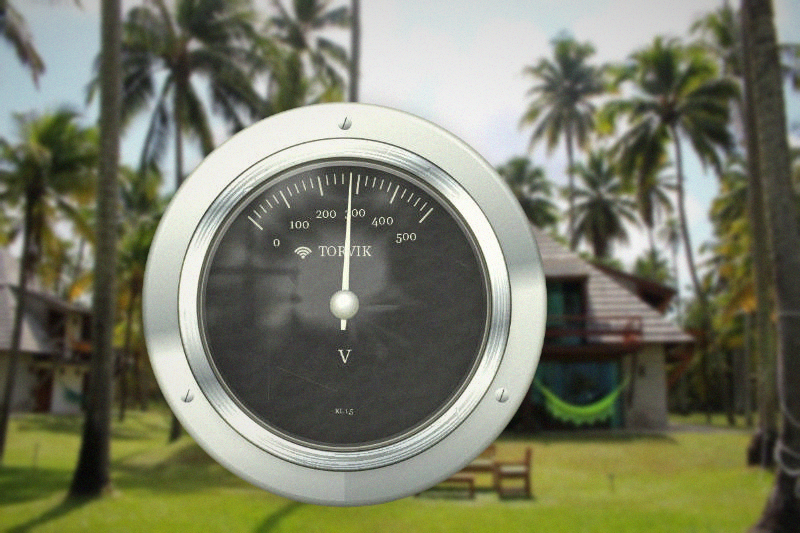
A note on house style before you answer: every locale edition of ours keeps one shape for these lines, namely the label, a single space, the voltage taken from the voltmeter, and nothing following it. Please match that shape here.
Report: 280 V
